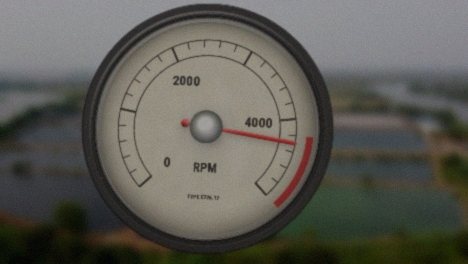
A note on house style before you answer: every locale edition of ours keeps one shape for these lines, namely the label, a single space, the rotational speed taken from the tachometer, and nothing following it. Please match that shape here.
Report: 4300 rpm
